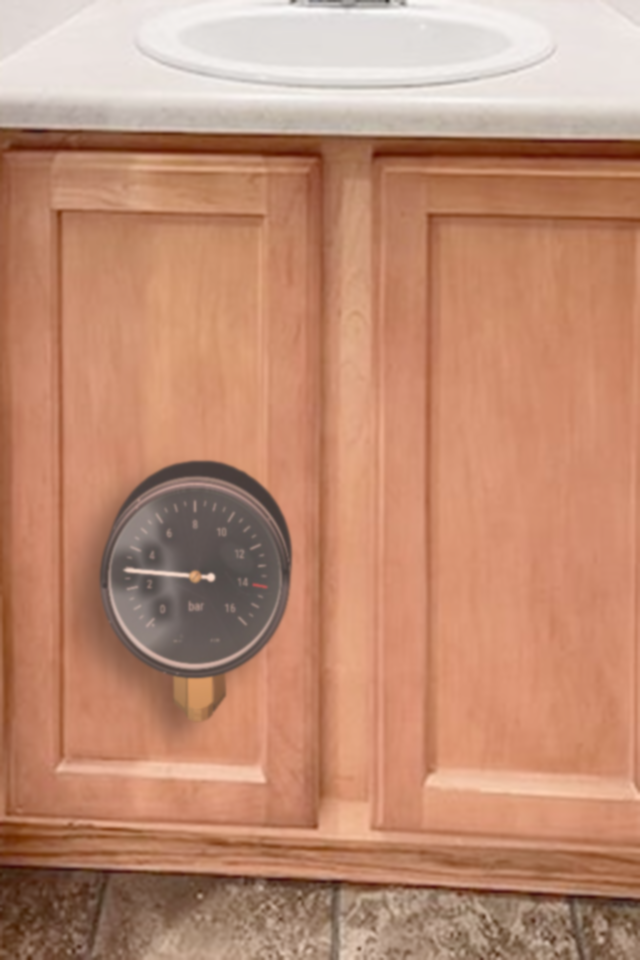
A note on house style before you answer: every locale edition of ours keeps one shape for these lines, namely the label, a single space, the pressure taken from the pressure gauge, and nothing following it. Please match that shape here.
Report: 3 bar
